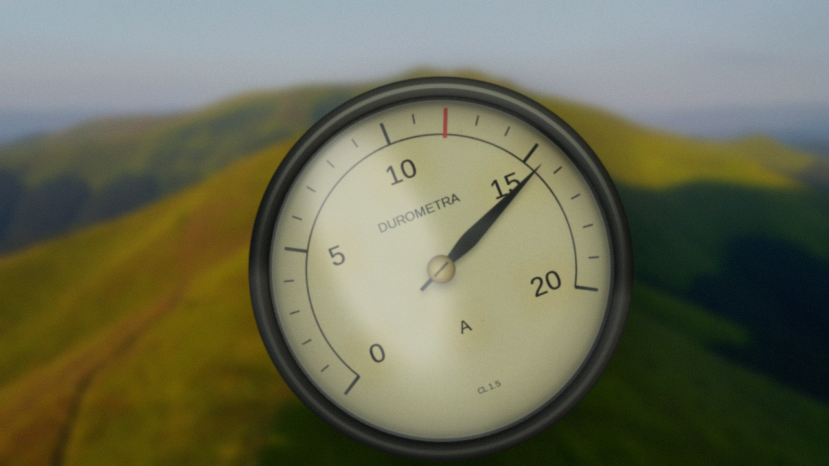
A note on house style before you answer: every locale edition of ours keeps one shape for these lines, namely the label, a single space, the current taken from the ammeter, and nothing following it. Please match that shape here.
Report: 15.5 A
